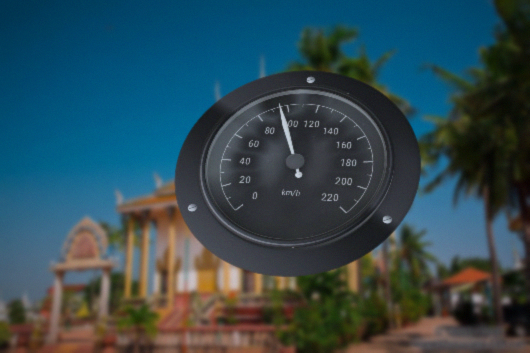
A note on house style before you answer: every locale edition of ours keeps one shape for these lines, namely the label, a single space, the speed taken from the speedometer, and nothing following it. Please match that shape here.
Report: 95 km/h
